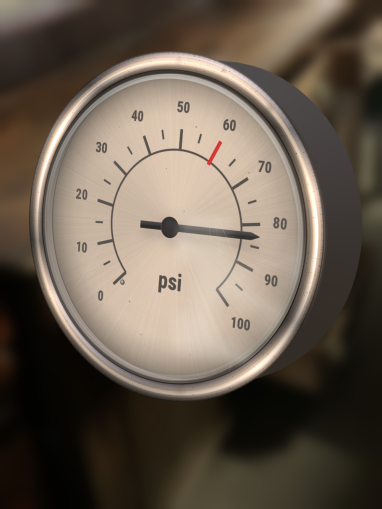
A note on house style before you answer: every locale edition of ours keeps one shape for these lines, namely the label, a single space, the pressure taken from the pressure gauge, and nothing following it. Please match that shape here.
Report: 82.5 psi
